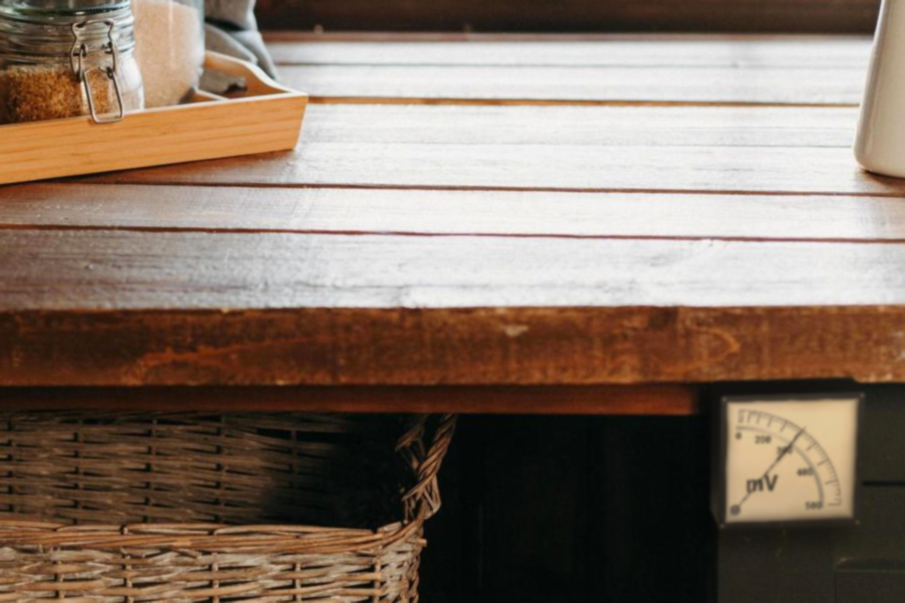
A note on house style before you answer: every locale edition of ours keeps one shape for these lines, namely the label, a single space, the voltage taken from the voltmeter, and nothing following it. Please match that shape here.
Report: 300 mV
